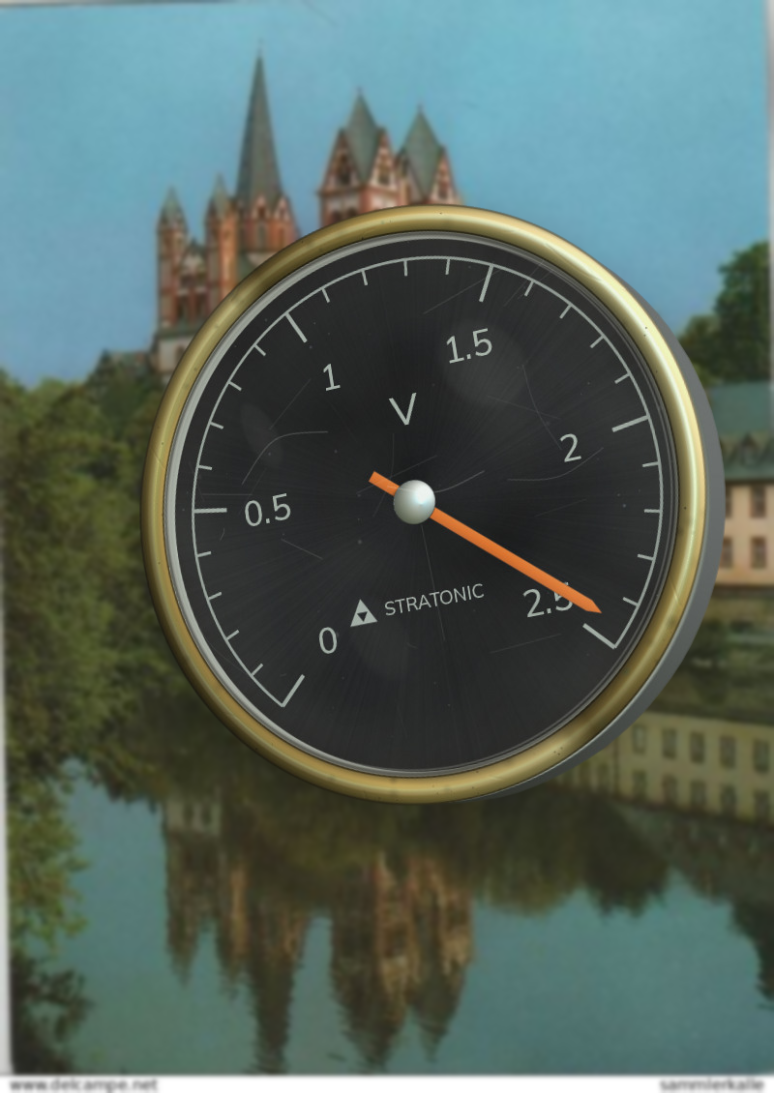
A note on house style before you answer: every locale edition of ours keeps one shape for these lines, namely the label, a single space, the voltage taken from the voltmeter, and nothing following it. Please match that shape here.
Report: 2.45 V
